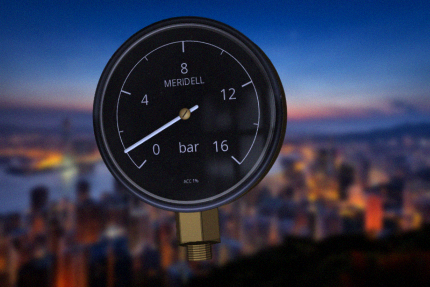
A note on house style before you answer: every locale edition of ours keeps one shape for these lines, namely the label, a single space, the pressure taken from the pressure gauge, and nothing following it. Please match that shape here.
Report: 1 bar
